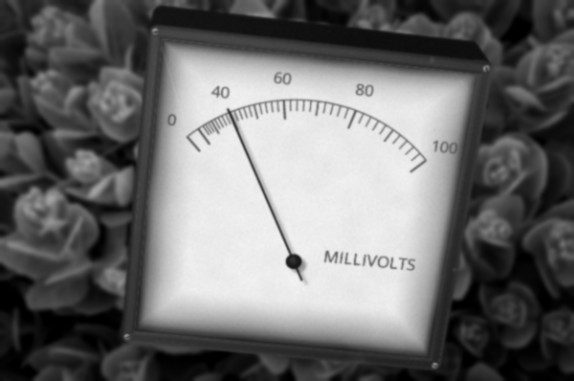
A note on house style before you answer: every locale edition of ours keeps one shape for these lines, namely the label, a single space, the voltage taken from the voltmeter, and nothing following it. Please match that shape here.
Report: 40 mV
